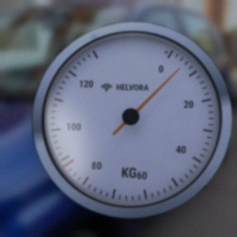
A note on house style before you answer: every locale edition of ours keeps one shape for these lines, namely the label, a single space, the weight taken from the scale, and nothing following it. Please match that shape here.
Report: 6 kg
